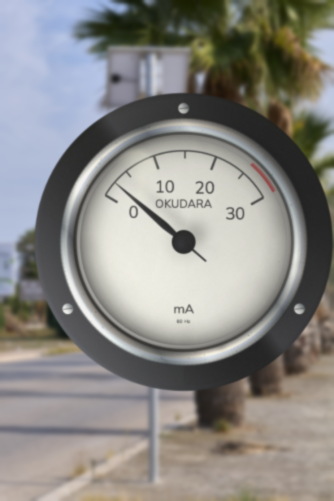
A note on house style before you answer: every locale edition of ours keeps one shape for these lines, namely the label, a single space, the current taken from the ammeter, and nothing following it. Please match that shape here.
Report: 2.5 mA
